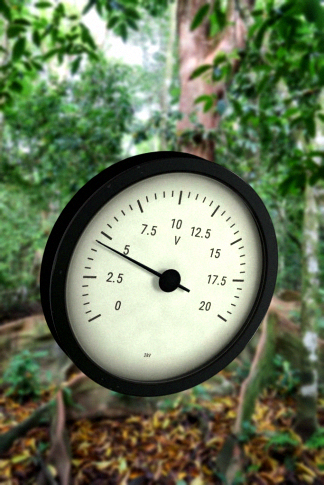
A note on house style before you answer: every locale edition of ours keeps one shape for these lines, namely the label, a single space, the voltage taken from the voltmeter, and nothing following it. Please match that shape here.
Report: 4.5 V
